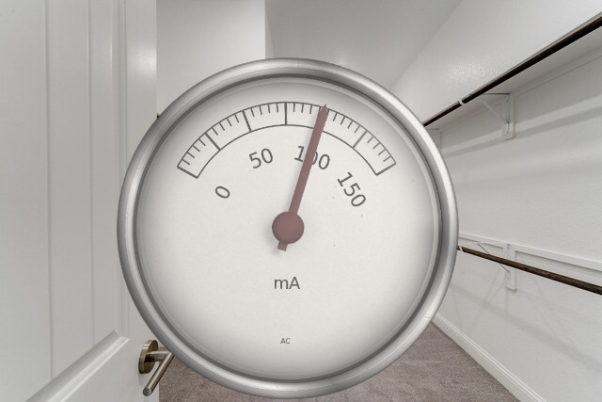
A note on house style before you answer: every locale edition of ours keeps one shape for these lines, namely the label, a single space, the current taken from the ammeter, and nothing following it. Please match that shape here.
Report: 97.5 mA
